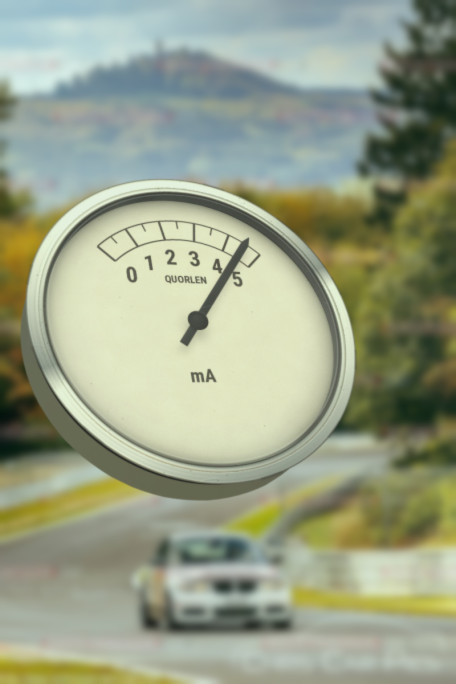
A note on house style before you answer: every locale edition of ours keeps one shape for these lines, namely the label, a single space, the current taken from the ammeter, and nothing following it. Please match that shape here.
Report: 4.5 mA
